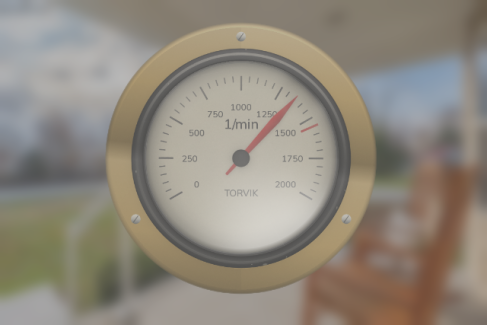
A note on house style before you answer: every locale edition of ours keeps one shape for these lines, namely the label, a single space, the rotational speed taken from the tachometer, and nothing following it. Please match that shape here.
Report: 1350 rpm
